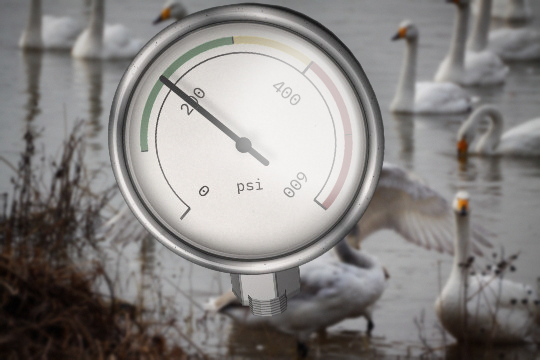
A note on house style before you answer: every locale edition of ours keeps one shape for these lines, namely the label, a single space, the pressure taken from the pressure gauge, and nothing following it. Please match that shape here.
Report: 200 psi
